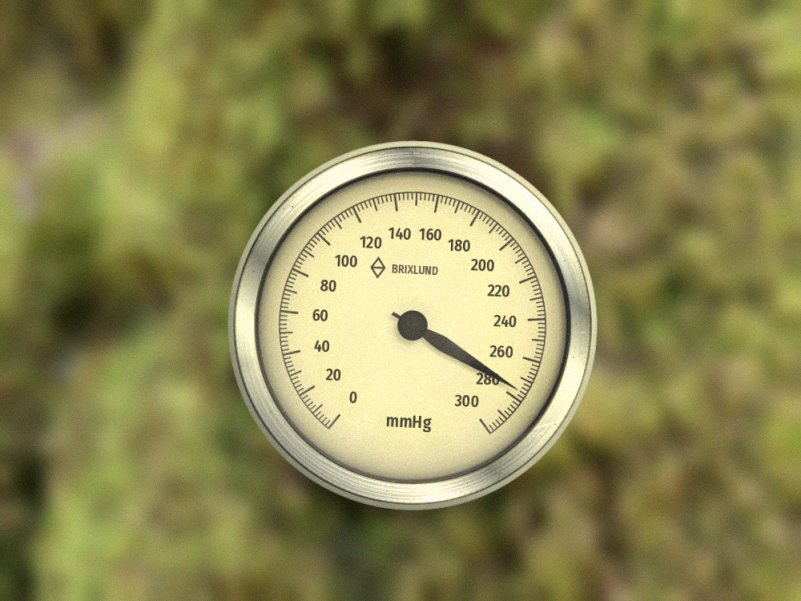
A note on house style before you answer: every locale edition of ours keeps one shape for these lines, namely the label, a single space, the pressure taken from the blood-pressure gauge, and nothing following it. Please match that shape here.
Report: 276 mmHg
